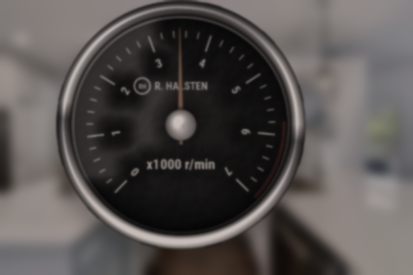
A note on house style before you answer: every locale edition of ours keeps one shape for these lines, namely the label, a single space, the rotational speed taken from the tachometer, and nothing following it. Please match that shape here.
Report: 3500 rpm
